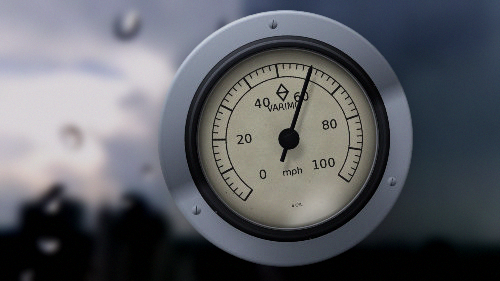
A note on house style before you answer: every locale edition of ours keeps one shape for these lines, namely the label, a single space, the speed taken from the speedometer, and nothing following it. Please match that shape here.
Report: 60 mph
